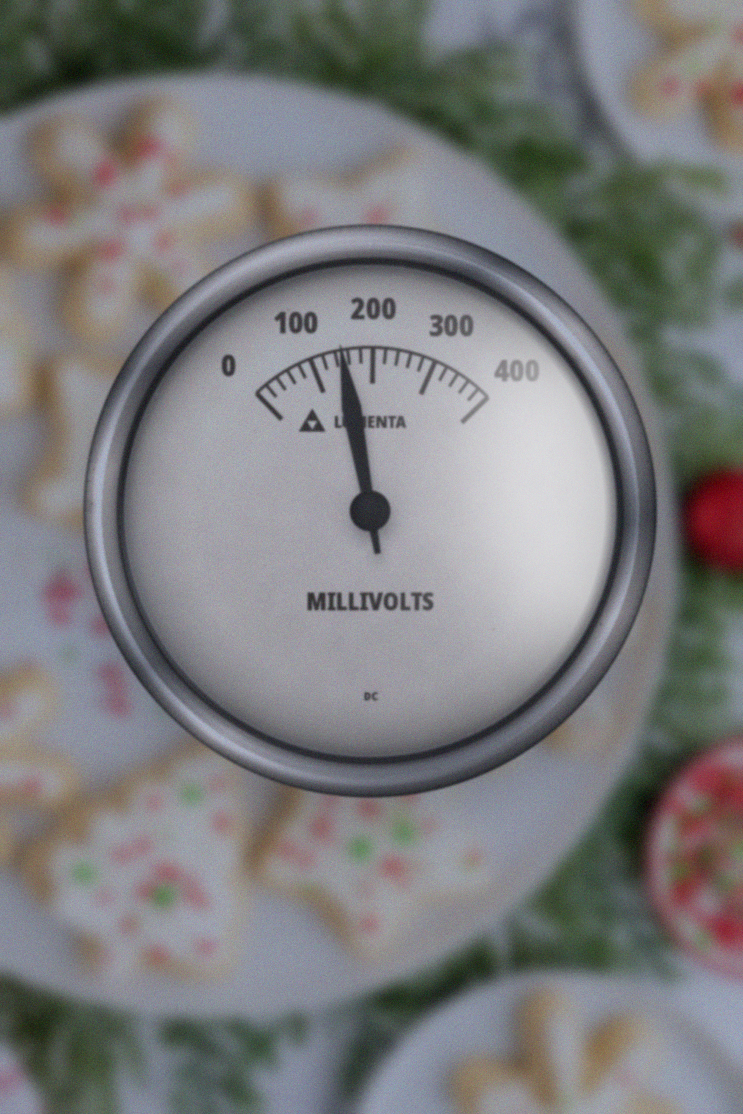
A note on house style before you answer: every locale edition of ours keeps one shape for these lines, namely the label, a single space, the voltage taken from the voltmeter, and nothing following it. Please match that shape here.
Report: 150 mV
